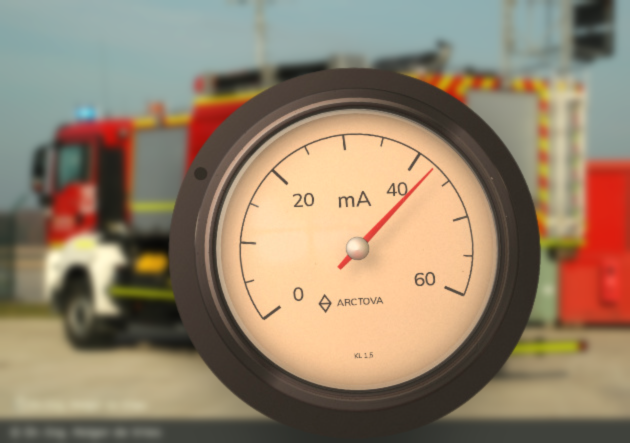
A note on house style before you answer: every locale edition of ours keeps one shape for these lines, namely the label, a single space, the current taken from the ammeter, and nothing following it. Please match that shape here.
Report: 42.5 mA
